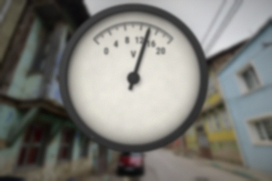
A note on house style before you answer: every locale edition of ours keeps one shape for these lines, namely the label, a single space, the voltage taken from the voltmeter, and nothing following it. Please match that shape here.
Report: 14 V
